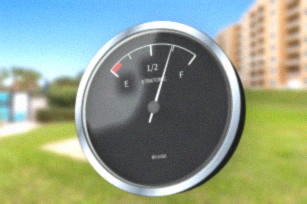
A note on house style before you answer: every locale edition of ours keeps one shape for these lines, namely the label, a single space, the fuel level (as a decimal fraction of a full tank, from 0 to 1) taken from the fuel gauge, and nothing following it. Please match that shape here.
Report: 0.75
